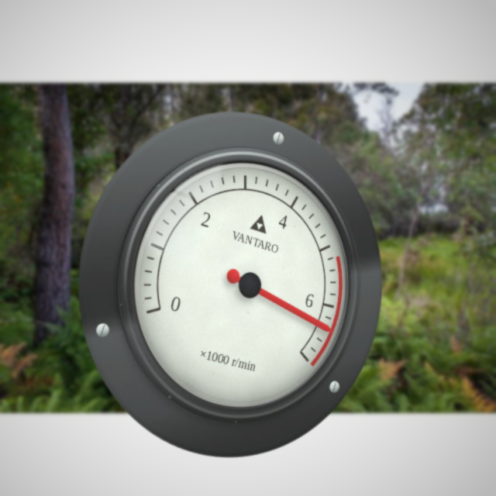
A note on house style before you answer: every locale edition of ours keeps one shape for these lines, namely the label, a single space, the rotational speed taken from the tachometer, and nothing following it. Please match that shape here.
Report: 6400 rpm
